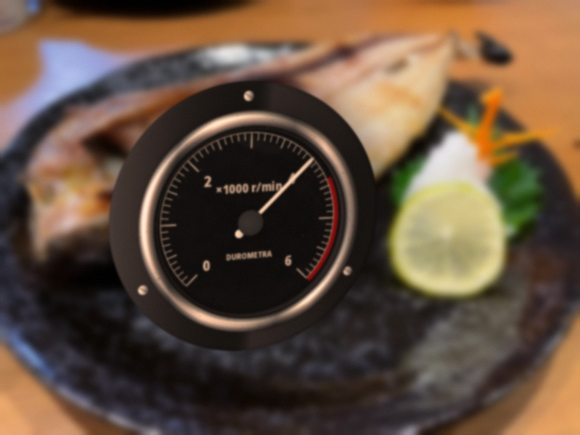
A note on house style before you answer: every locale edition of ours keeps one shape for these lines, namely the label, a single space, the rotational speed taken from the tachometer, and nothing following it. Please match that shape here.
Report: 4000 rpm
